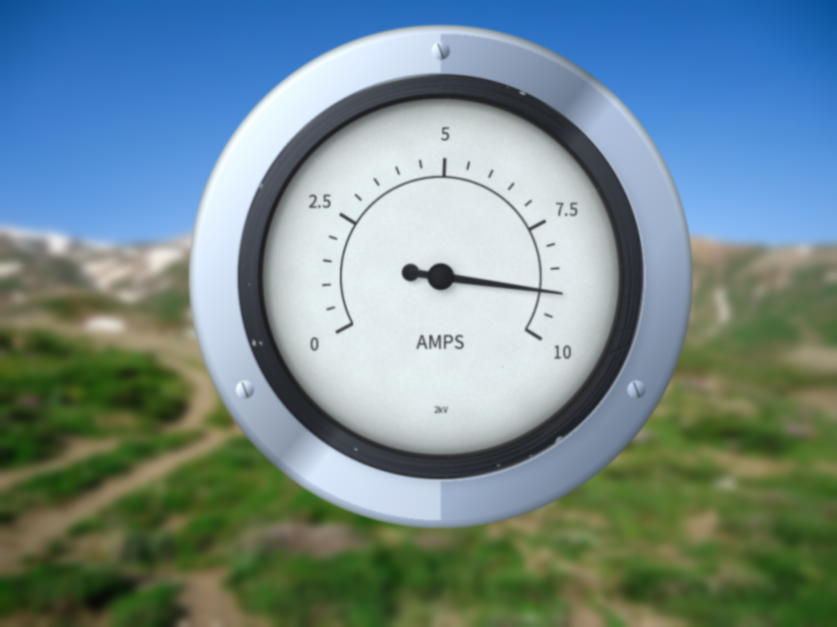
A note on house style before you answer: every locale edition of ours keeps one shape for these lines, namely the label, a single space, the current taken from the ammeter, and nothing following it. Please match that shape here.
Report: 9 A
